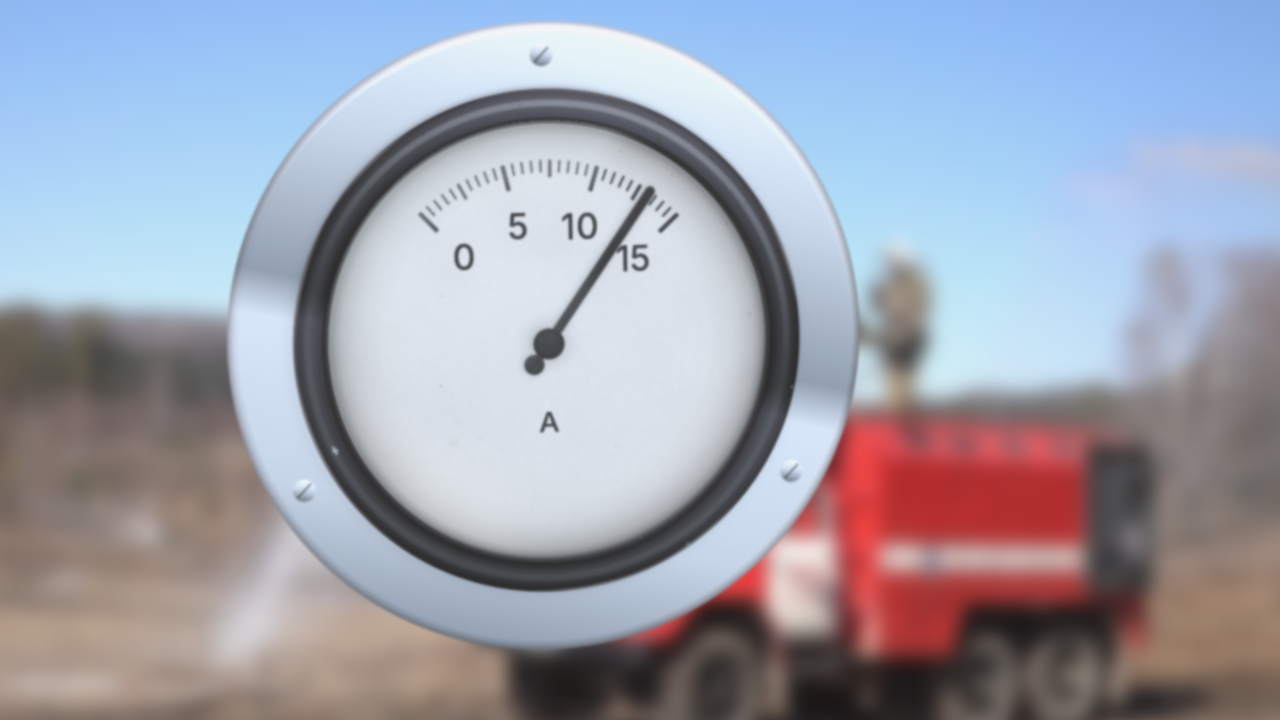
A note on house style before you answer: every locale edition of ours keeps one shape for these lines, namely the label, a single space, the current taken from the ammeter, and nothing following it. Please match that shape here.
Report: 13 A
